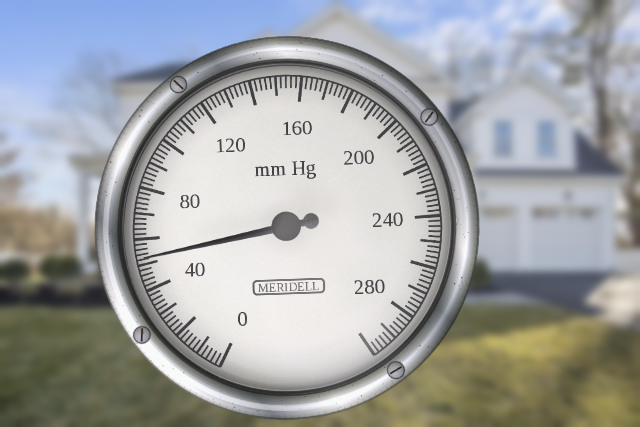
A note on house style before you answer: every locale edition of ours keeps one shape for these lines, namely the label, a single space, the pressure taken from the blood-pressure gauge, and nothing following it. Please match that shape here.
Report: 52 mmHg
